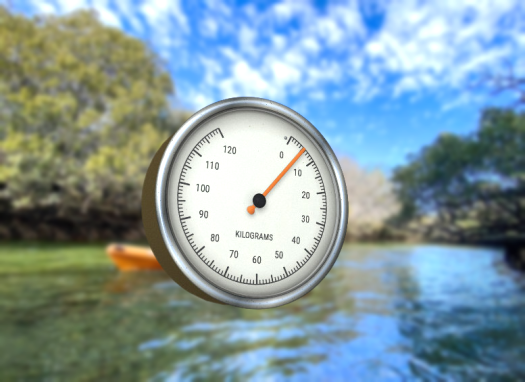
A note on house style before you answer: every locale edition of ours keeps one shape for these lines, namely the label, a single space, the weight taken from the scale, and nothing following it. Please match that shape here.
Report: 5 kg
